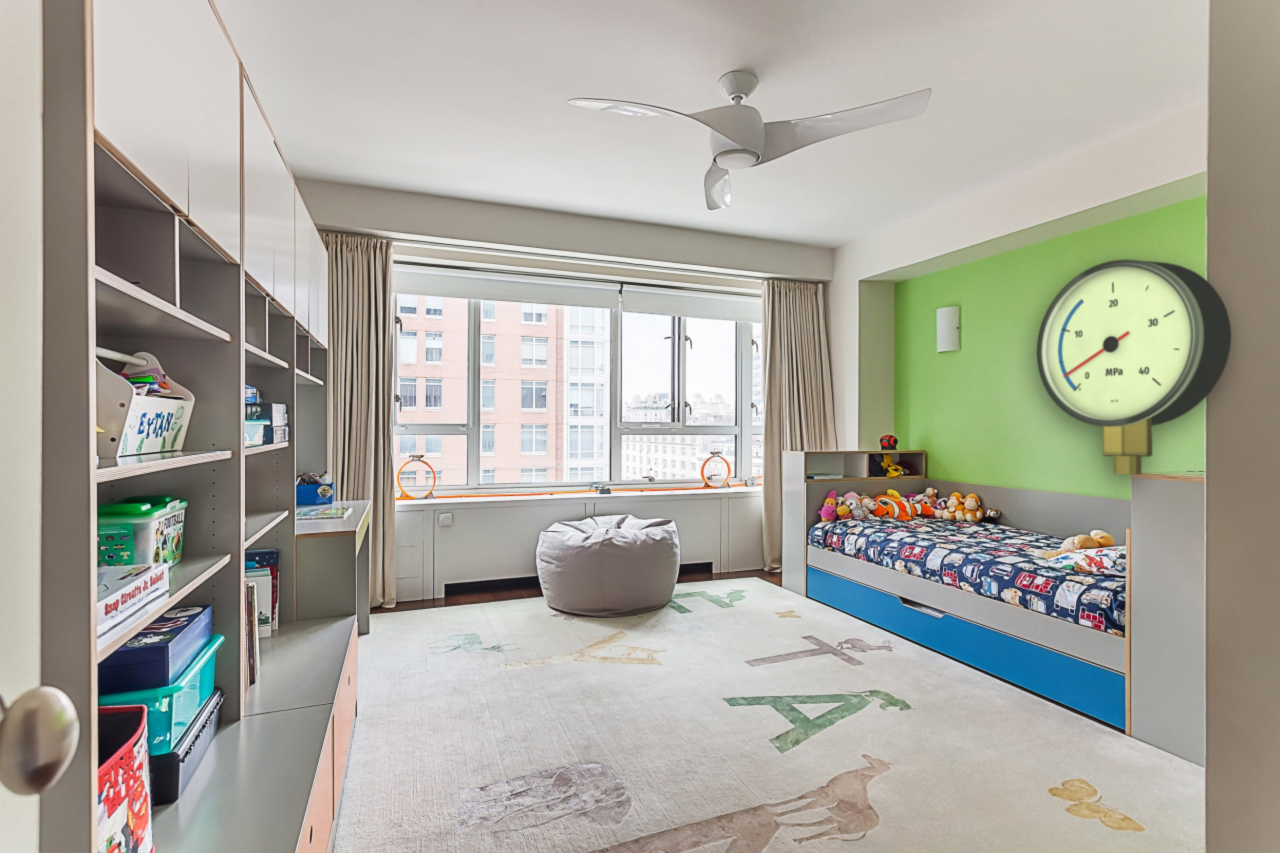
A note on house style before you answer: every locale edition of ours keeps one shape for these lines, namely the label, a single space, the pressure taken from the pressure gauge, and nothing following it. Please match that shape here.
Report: 2.5 MPa
